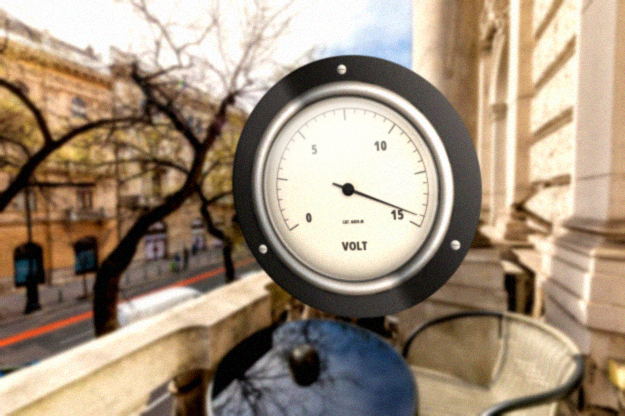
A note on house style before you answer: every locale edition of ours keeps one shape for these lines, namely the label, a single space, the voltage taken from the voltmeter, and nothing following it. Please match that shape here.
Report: 14.5 V
